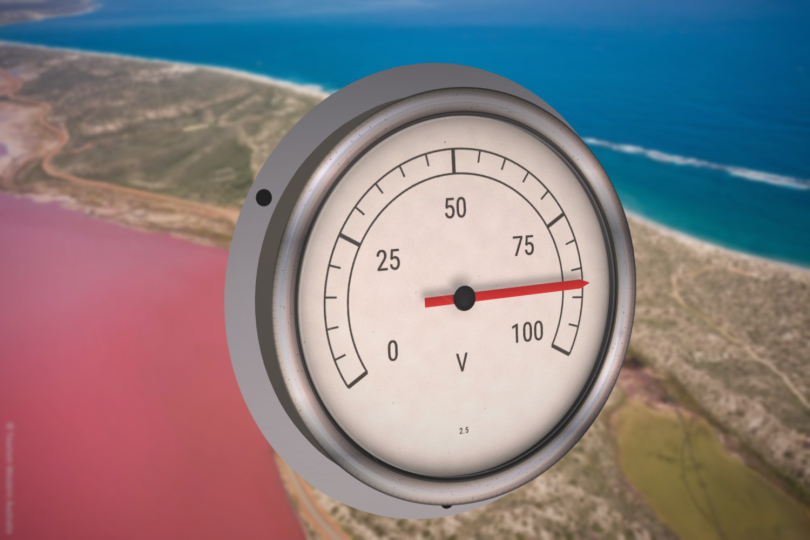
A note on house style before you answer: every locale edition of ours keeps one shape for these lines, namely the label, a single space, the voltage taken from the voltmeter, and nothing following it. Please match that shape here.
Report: 87.5 V
